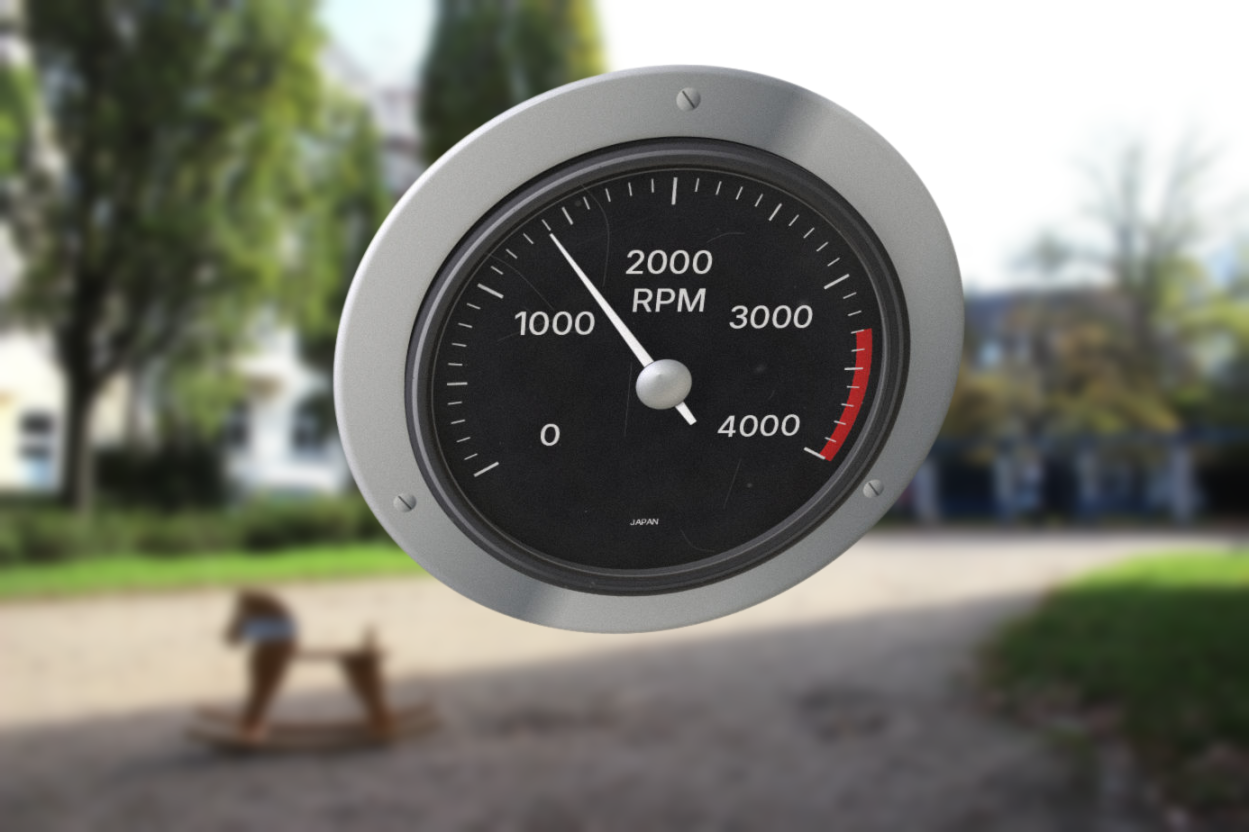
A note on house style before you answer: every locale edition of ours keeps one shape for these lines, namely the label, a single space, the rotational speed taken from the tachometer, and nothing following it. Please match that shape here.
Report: 1400 rpm
